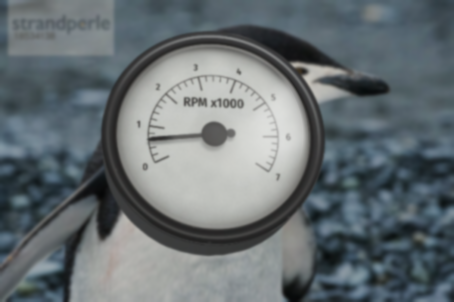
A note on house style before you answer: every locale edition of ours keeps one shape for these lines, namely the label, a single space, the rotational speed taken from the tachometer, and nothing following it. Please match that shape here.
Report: 600 rpm
